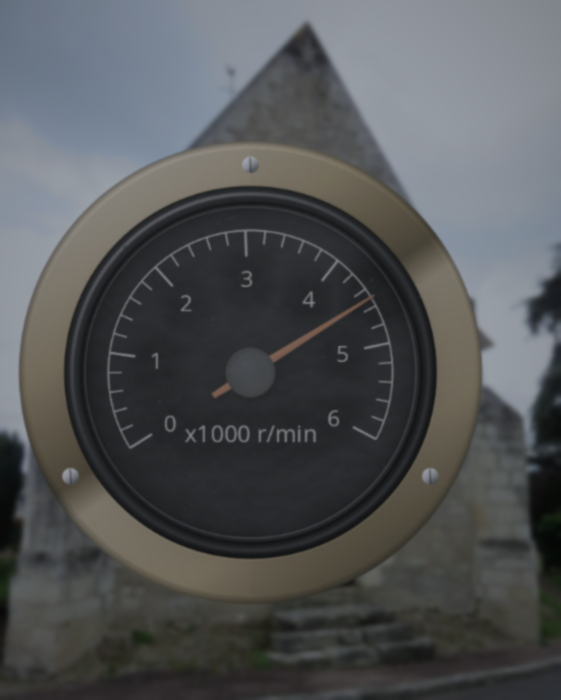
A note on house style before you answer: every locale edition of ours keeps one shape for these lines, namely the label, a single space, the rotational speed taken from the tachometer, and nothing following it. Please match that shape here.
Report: 4500 rpm
